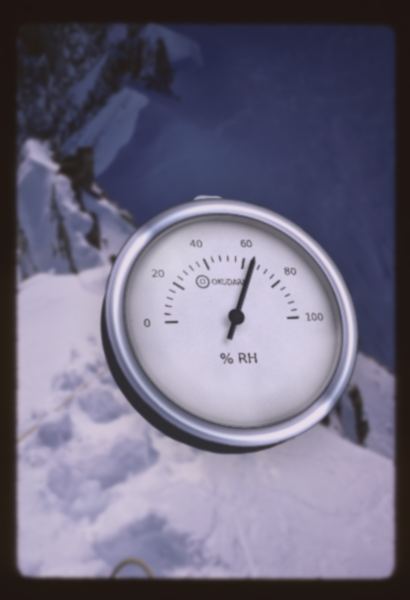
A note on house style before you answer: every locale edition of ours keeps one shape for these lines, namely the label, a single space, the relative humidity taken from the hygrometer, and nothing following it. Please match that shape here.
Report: 64 %
